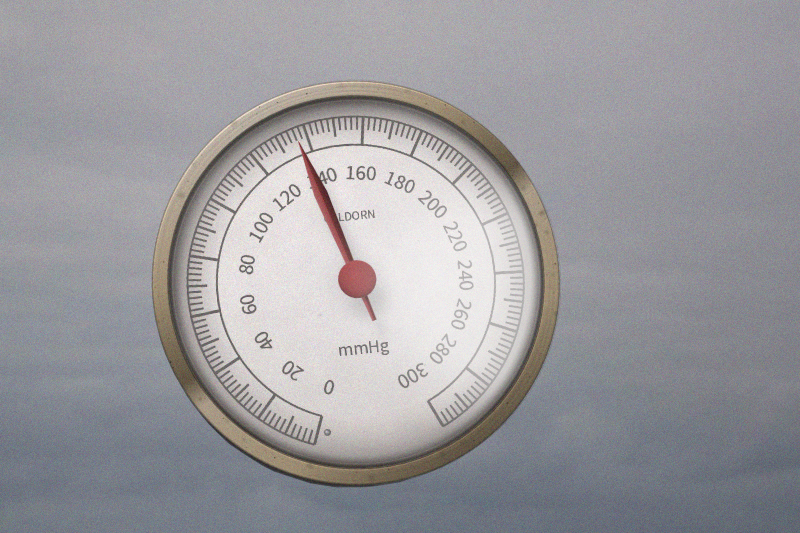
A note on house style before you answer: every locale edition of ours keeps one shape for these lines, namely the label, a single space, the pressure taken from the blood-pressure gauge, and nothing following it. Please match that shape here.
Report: 136 mmHg
